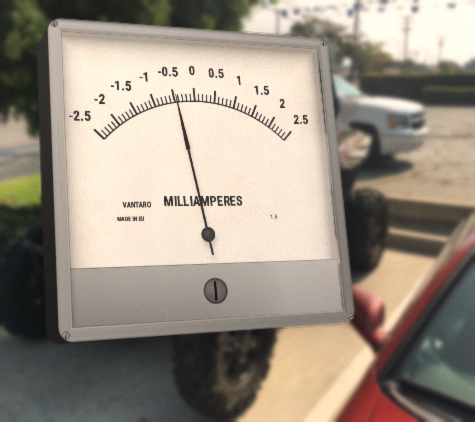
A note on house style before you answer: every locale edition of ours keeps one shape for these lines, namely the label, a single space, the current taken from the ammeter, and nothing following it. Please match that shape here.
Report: -0.5 mA
